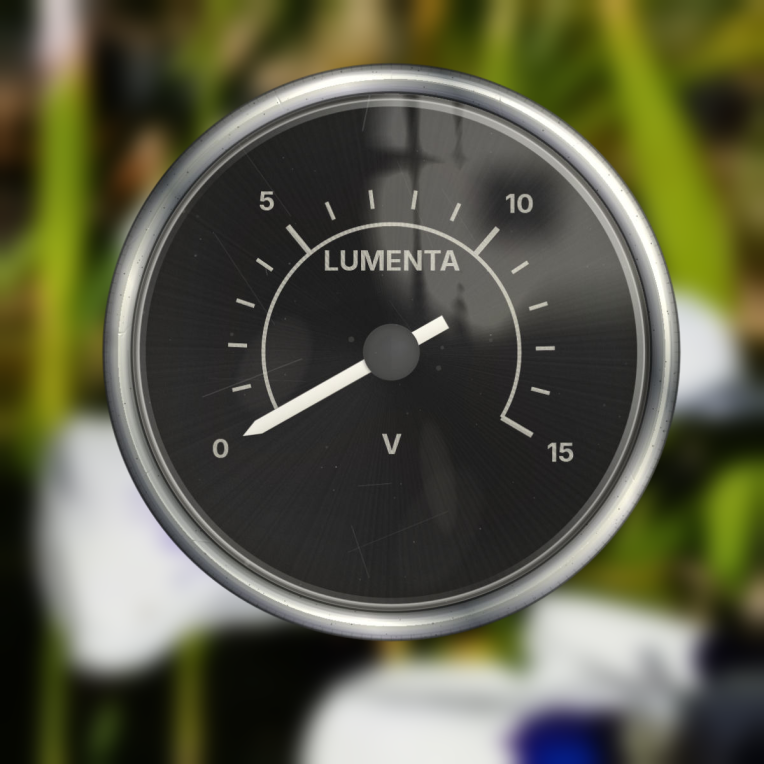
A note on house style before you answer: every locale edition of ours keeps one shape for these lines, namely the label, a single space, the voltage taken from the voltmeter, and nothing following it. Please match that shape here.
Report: 0 V
